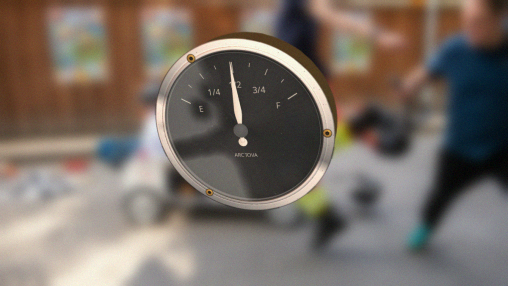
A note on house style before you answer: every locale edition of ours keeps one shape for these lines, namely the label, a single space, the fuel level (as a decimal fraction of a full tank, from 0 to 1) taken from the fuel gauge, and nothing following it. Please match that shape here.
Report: 0.5
